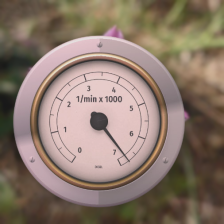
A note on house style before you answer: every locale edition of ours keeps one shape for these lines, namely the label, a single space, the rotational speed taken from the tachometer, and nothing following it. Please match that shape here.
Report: 6750 rpm
